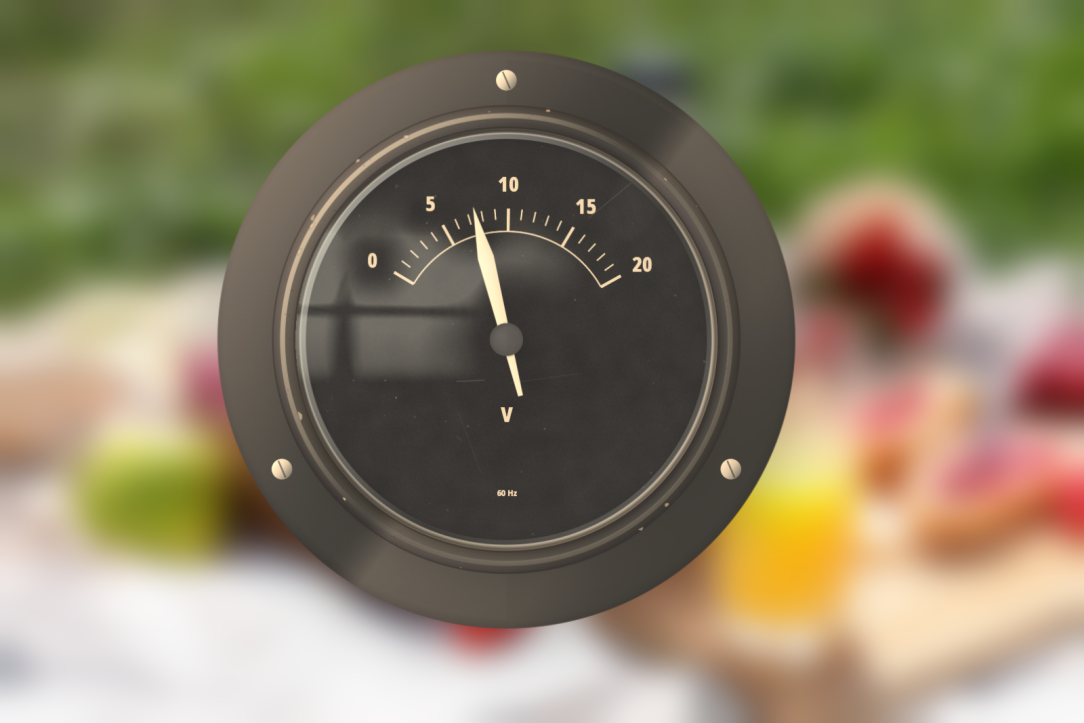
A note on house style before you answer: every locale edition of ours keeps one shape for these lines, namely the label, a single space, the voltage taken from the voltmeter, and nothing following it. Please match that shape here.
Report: 7.5 V
